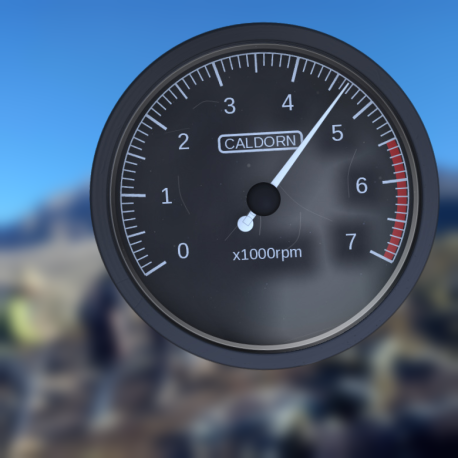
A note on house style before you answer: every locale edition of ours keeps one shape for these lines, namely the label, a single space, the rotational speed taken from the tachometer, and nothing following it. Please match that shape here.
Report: 4650 rpm
